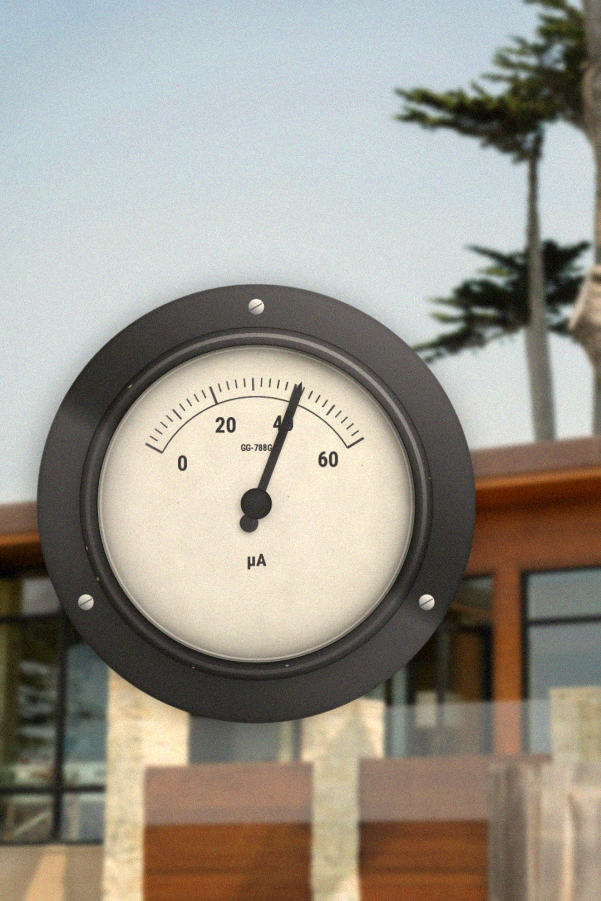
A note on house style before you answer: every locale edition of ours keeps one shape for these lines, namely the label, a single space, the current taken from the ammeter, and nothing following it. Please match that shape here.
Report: 41 µA
